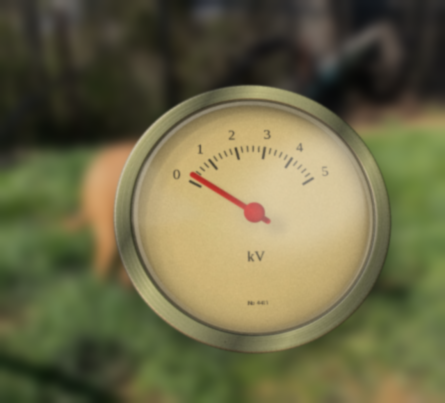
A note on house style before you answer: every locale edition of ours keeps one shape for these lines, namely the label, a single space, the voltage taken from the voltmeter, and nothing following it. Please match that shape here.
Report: 0.2 kV
